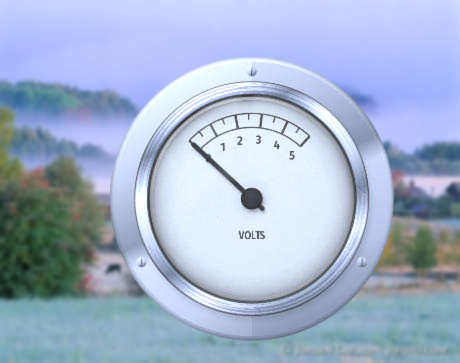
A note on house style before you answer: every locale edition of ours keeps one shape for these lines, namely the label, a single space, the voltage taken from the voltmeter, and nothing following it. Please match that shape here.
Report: 0 V
